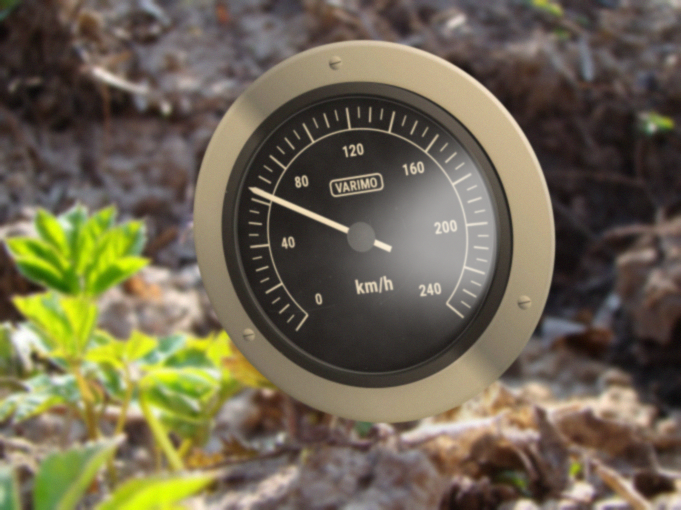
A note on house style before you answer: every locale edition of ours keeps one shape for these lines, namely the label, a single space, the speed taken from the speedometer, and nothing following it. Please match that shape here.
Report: 65 km/h
